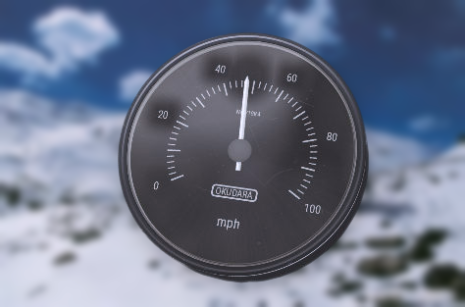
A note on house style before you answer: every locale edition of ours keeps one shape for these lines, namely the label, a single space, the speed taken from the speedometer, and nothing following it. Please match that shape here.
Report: 48 mph
